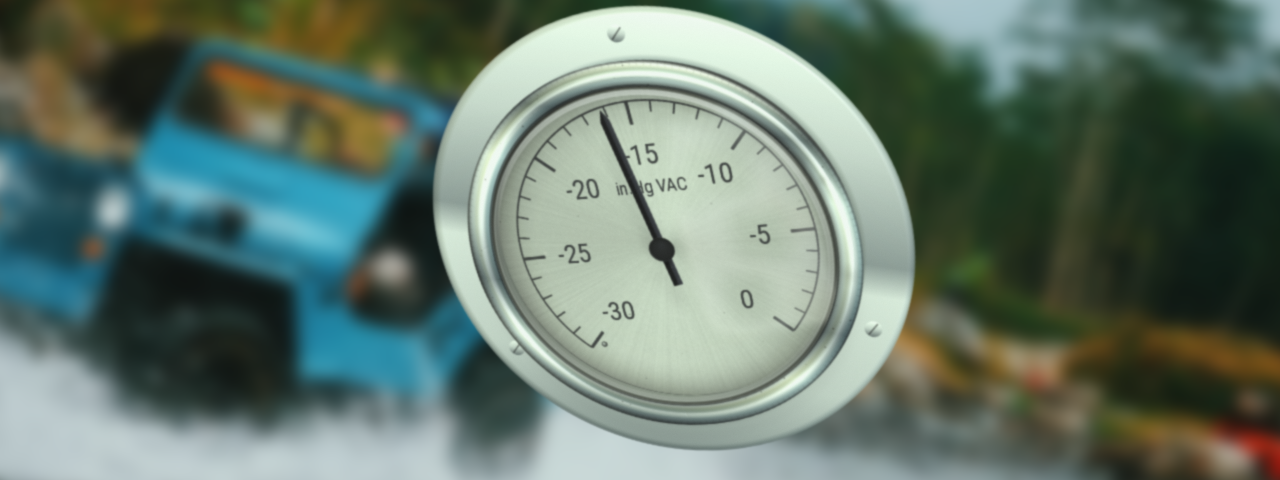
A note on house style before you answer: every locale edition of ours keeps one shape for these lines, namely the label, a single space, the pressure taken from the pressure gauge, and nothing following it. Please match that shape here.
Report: -16 inHg
